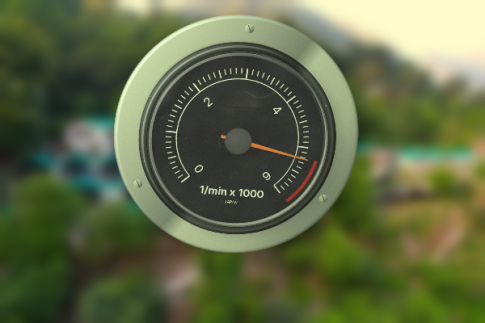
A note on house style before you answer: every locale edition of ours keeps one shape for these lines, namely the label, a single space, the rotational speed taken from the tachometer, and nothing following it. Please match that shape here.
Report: 5200 rpm
